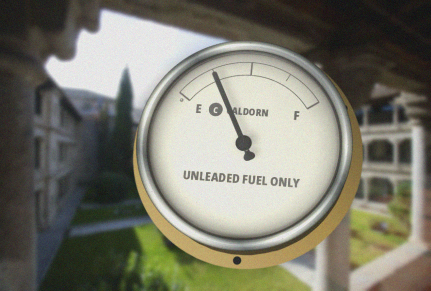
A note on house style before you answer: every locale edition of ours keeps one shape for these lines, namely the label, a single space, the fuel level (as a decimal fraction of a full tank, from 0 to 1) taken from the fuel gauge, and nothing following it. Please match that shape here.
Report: 0.25
